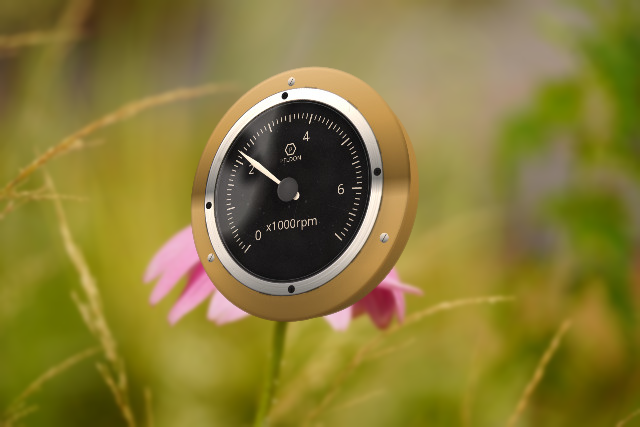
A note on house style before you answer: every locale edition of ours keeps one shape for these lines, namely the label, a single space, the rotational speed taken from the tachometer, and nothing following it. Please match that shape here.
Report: 2200 rpm
